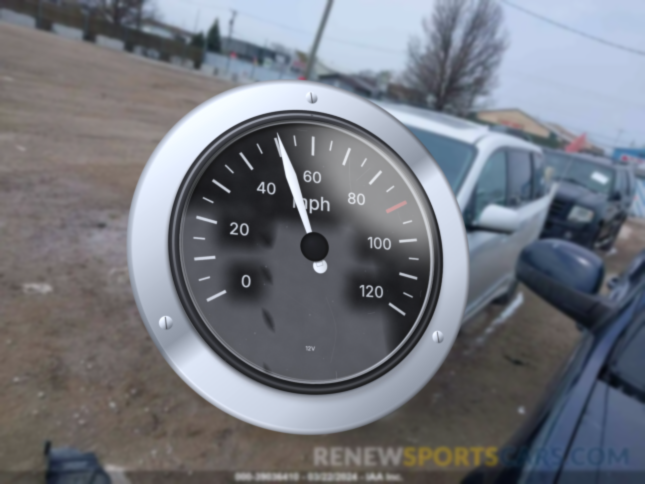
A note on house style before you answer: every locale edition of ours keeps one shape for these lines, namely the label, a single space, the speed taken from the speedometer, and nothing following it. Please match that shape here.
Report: 50 mph
